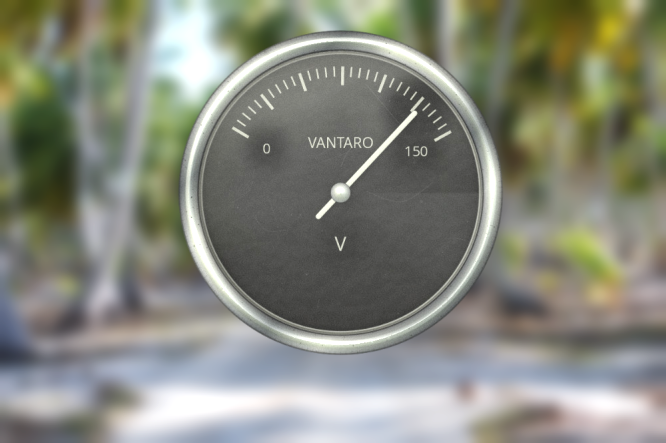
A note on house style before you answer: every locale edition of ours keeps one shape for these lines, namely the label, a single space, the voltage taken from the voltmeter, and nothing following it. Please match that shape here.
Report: 127.5 V
